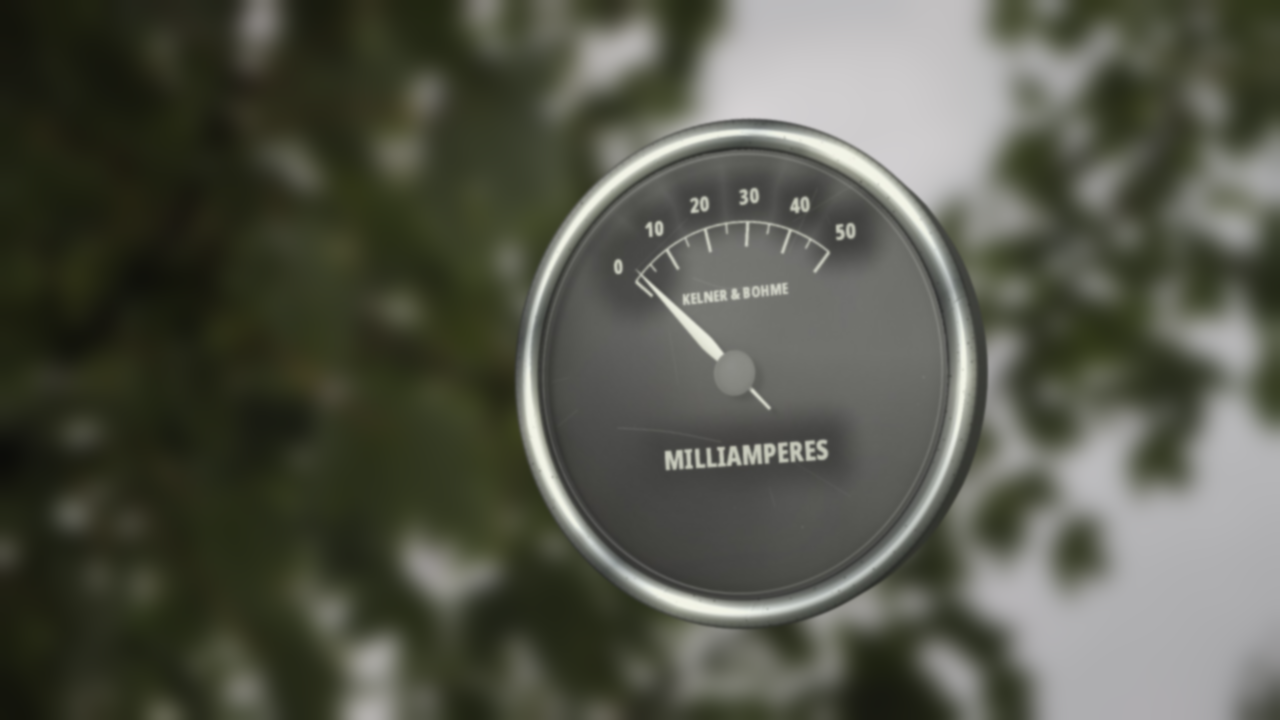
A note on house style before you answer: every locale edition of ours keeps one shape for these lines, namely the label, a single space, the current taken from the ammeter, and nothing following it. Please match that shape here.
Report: 2.5 mA
